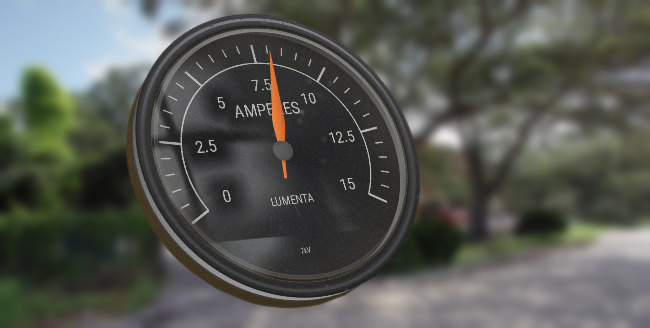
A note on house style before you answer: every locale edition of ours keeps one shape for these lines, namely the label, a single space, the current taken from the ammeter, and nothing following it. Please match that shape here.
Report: 8 A
